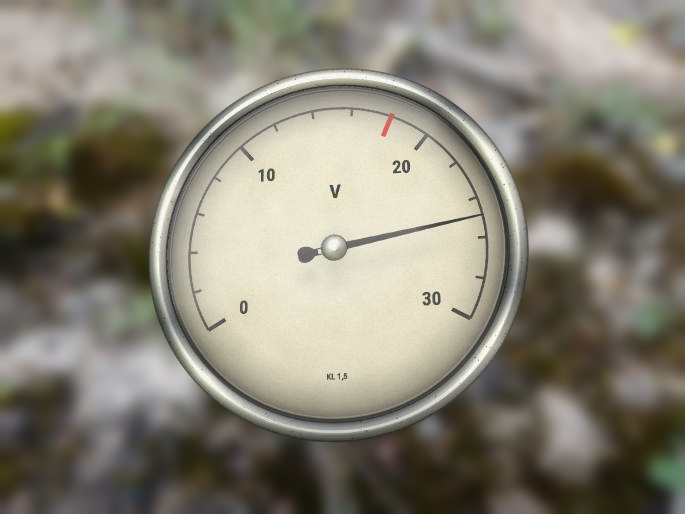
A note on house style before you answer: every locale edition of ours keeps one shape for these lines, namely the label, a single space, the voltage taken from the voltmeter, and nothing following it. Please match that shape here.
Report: 25 V
